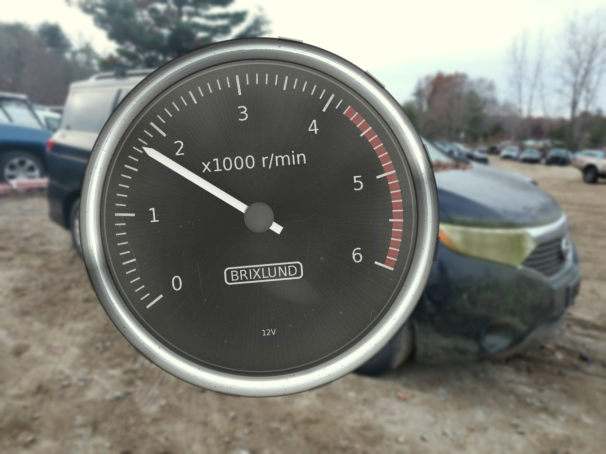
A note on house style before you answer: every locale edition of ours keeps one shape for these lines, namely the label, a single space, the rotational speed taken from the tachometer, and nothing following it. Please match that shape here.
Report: 1750 rpm
